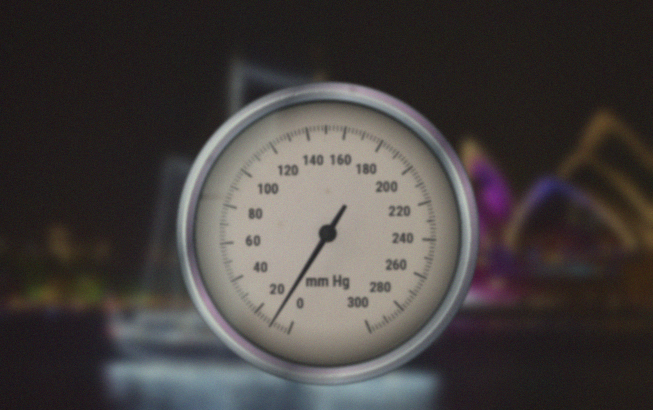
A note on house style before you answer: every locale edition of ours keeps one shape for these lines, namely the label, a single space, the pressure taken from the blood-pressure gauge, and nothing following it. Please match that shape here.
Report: 10 mmHg
